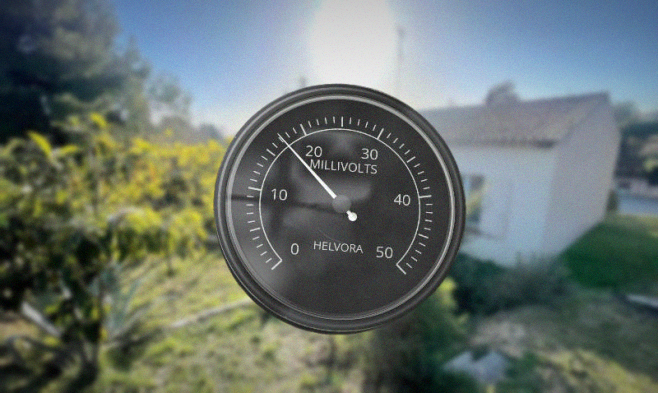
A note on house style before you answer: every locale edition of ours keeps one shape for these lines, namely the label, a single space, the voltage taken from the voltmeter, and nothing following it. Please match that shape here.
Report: 17 mV
